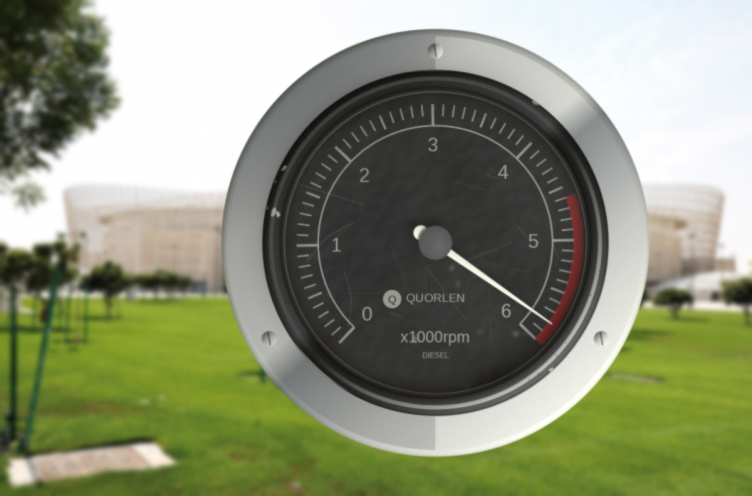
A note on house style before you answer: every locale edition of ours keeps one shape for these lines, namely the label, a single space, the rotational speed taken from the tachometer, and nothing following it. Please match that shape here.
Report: 5800 rpm
